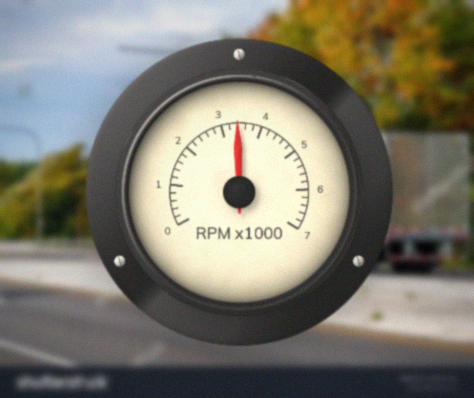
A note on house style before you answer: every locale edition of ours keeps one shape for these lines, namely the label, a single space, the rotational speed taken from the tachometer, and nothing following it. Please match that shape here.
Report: 3400 rpm
